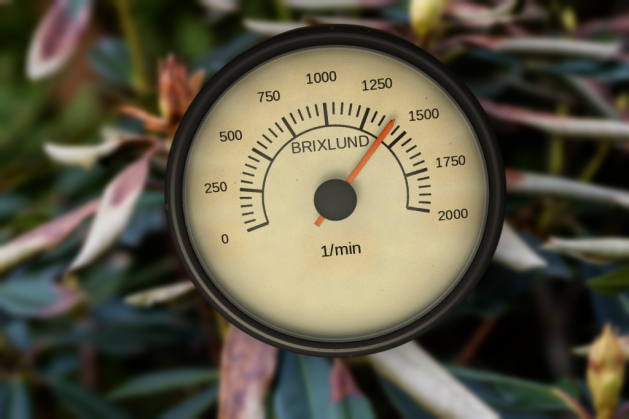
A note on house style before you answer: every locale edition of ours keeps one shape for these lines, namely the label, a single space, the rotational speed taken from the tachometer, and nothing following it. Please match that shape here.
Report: 1400 rpm
